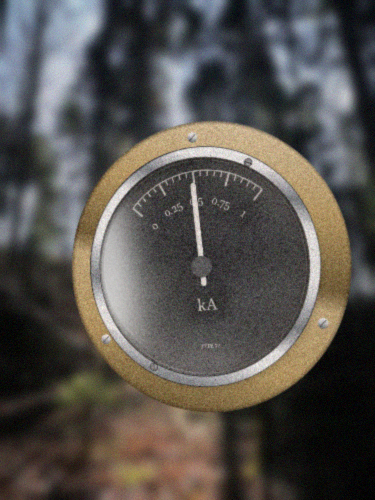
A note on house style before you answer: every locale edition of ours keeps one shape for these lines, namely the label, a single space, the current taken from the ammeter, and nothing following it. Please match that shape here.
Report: 0.5 kA
